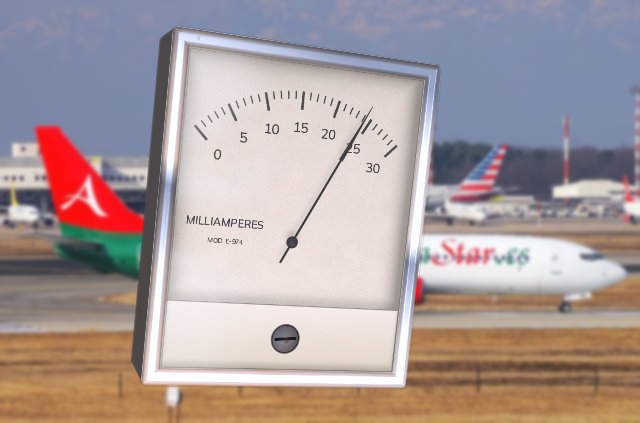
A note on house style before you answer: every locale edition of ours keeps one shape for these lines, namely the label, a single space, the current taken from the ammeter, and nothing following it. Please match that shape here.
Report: 24 mA
